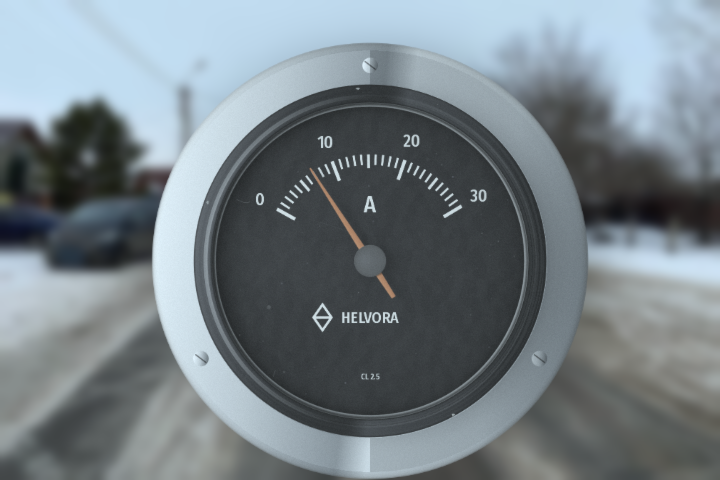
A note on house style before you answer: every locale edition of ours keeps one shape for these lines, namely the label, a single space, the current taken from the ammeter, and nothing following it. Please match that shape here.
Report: 7 A
